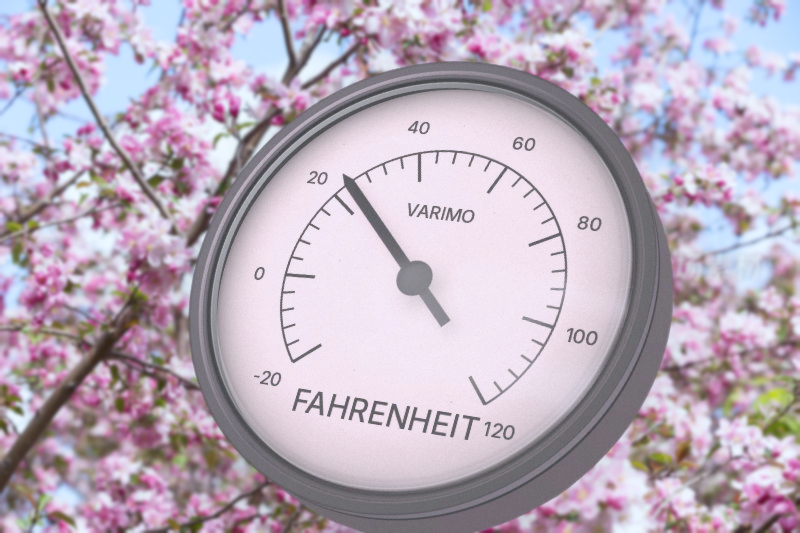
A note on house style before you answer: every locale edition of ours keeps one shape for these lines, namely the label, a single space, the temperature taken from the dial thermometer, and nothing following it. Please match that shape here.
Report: 24 °F
